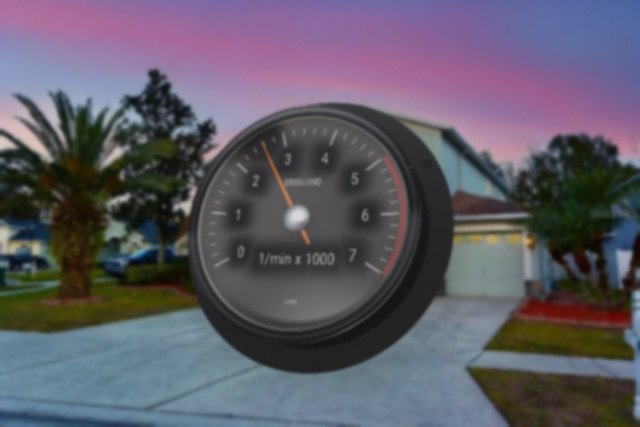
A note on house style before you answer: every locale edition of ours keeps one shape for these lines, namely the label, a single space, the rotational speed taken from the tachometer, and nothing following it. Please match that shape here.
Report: 2600 rpm
